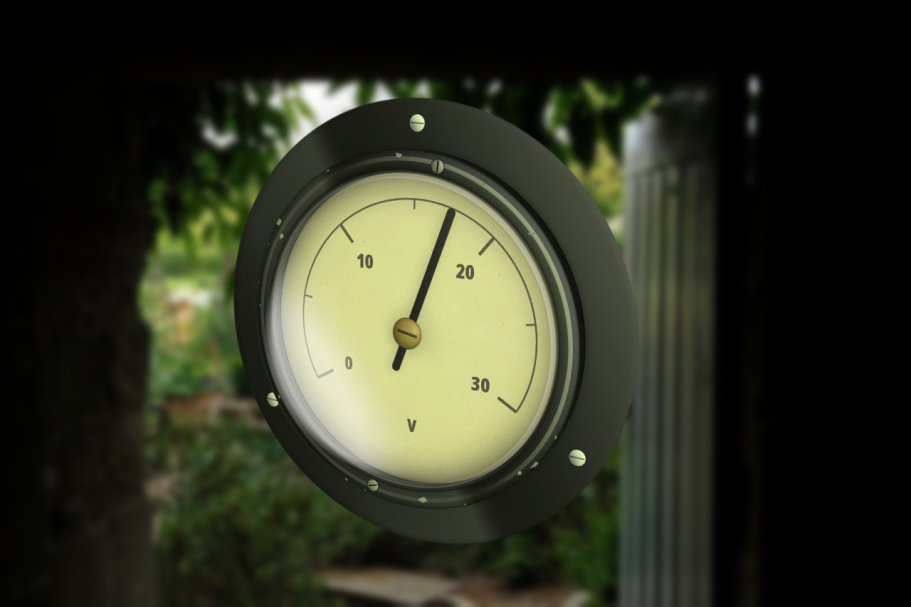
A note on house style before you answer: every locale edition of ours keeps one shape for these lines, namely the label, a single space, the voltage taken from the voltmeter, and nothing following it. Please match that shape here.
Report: 17.5 V
